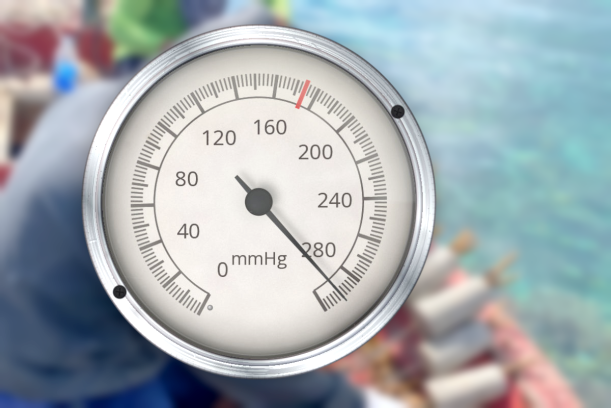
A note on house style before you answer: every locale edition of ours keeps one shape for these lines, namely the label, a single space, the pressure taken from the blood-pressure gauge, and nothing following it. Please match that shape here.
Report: 290 mmHg
